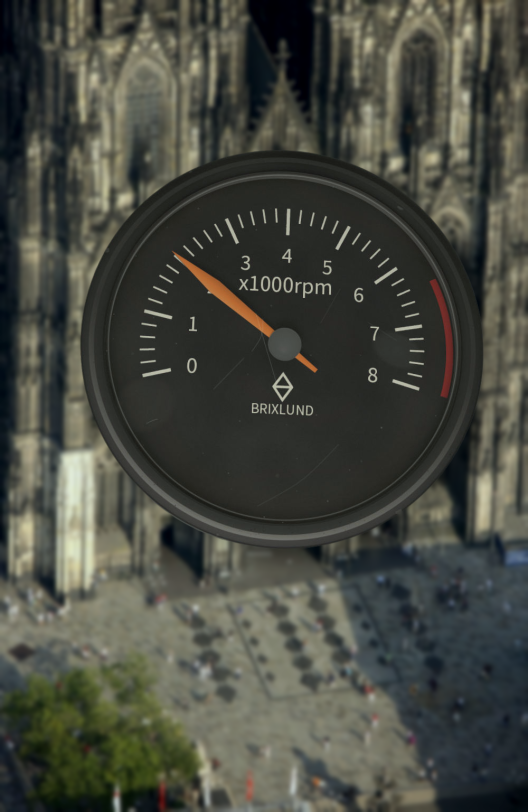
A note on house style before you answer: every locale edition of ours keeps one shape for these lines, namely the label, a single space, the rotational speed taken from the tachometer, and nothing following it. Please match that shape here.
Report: 2000 rpm
